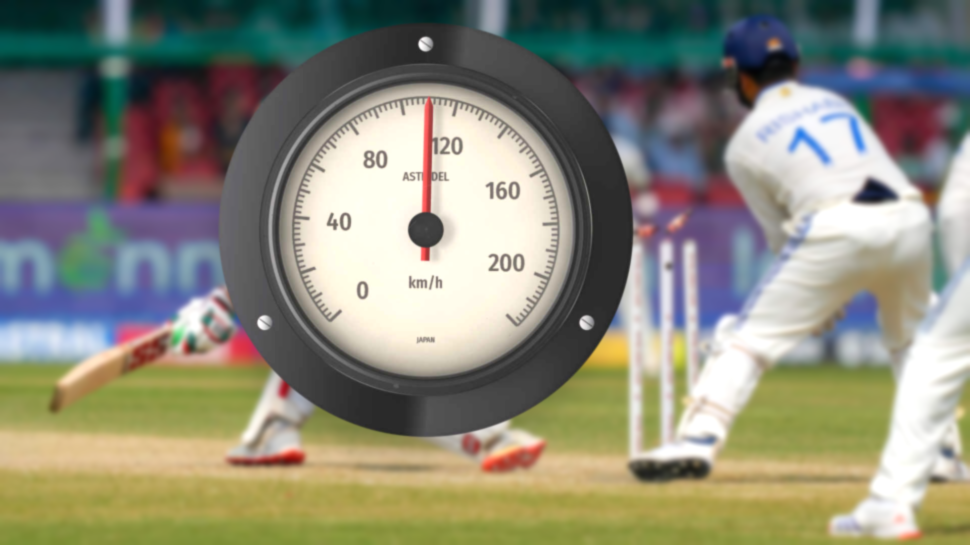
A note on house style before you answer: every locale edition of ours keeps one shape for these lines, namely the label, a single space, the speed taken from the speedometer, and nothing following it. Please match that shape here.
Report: 110 km/h
